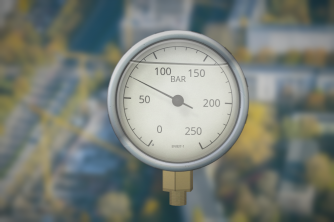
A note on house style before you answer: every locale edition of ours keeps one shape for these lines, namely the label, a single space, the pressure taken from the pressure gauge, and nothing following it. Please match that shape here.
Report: 70 bar
